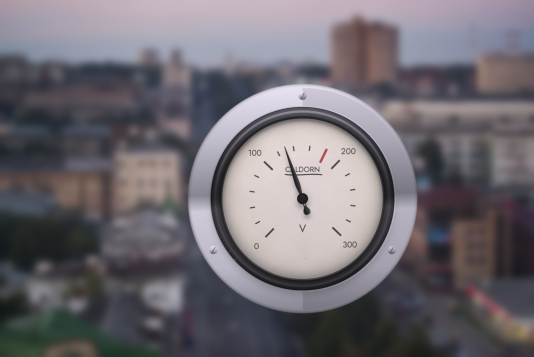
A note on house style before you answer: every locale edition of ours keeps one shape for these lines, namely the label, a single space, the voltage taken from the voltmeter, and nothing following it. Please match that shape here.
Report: 130 V
